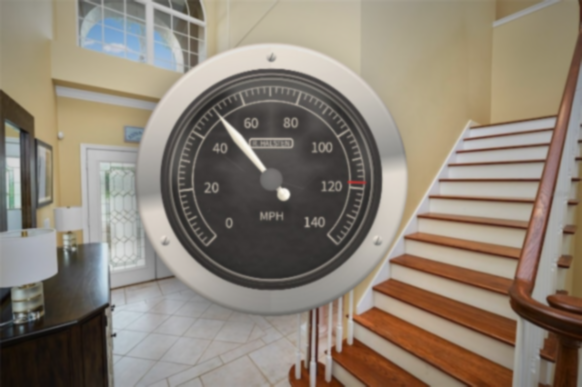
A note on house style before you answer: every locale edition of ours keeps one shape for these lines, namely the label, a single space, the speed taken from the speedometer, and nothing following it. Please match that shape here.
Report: 50 mph
